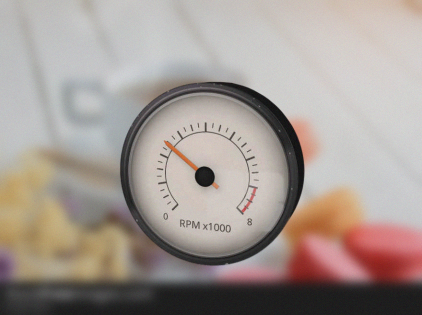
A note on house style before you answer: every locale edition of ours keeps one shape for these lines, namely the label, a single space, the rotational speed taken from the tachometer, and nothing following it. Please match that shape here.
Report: 2500 rpm
